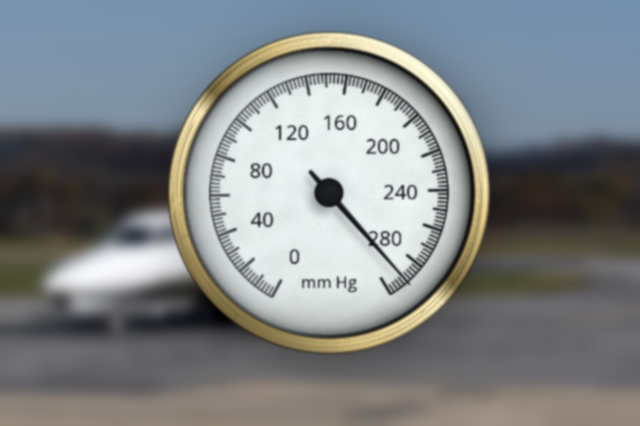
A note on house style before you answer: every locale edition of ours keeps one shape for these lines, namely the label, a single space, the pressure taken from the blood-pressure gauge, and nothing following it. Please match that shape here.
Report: 290 mmHg
